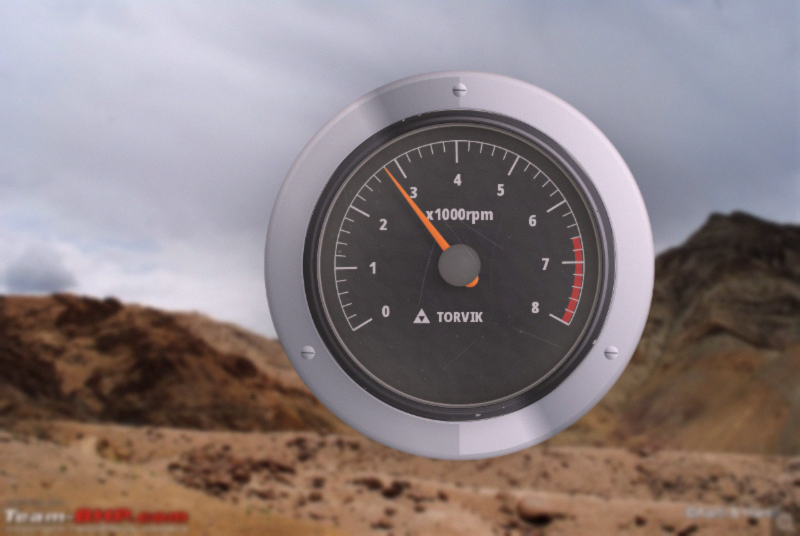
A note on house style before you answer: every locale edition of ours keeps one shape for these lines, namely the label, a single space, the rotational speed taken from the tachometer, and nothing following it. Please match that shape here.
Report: 2800 rpm
